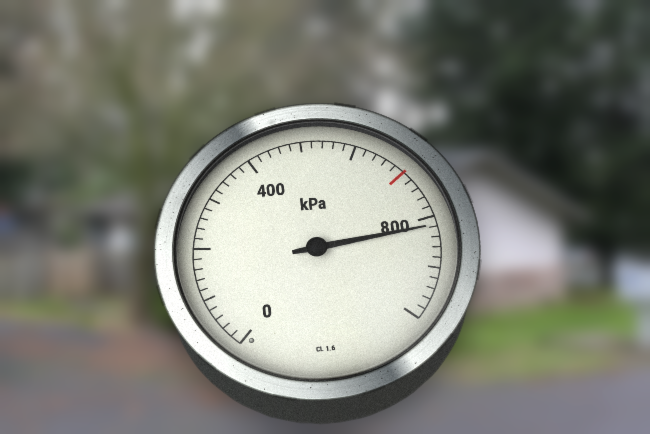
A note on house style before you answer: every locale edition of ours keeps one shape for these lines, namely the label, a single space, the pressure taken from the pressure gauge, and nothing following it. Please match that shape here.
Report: 820 kPa
